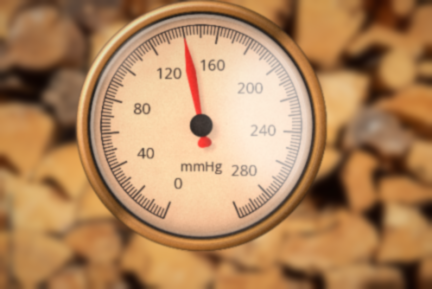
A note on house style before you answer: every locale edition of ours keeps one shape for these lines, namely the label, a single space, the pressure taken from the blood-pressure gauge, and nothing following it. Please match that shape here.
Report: 140 mmHg
